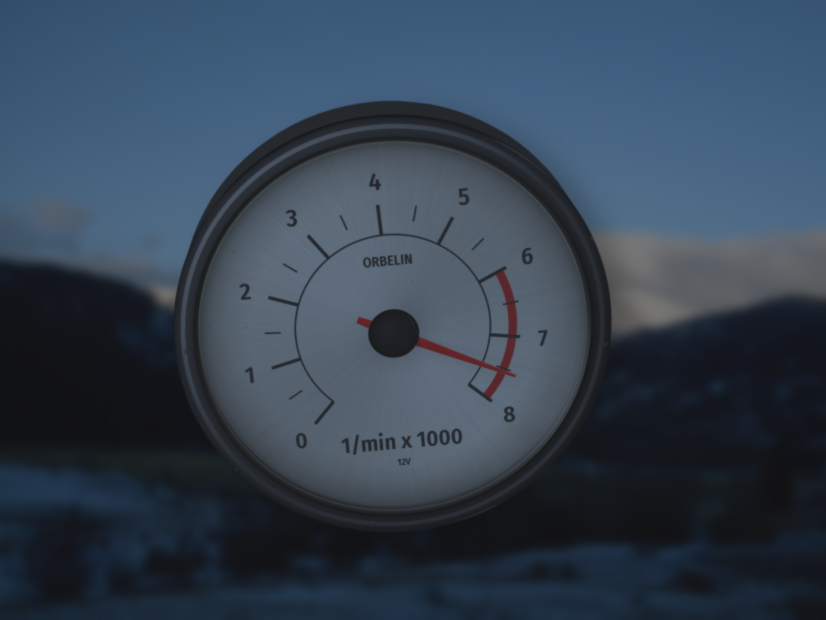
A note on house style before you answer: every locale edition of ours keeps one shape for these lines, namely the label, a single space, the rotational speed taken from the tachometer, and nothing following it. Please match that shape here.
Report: 7500 rpm
